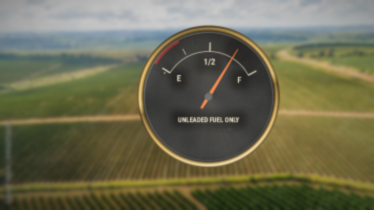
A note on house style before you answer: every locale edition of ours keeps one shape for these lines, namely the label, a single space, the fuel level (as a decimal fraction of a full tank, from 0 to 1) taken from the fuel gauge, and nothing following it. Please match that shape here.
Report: 0.75
